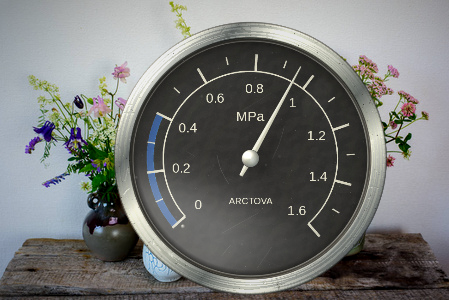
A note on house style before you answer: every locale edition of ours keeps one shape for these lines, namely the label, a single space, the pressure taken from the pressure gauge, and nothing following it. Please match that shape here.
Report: 0.95 MPa
